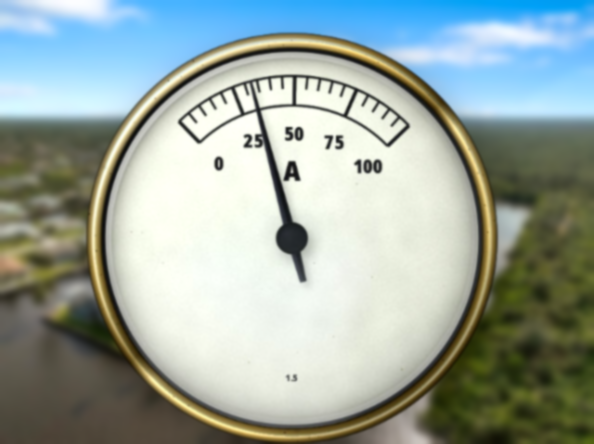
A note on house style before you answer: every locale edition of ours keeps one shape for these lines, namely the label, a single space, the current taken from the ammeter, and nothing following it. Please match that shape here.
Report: 32.5 A
